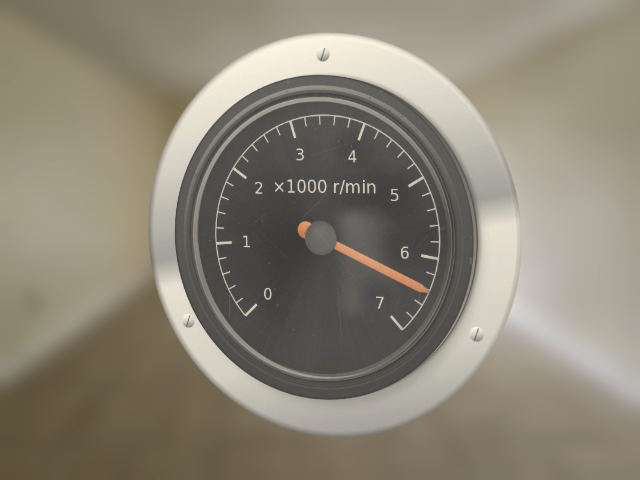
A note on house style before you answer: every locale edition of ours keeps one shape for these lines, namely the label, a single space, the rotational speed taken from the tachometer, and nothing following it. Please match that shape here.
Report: 6400 rpm
